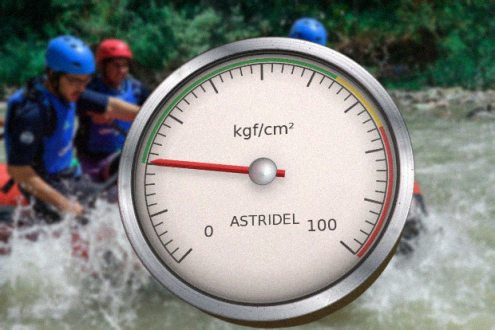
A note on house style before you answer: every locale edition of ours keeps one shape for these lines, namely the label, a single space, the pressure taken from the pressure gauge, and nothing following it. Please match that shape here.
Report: 20 kg/cm²
